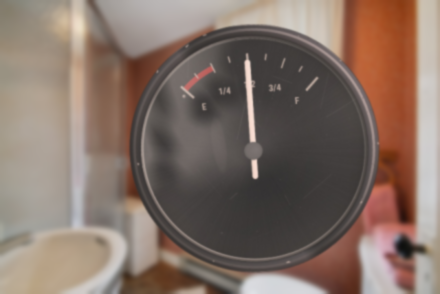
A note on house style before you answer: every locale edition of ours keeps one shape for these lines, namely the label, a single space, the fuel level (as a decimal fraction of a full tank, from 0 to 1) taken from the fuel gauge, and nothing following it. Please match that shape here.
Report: 0.5
